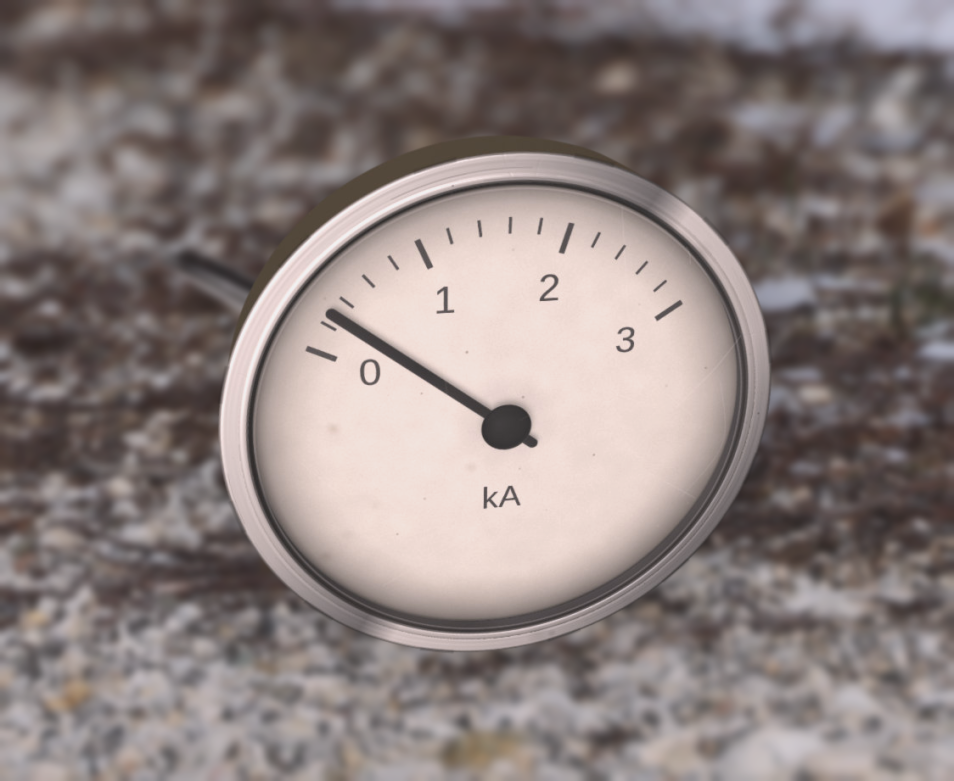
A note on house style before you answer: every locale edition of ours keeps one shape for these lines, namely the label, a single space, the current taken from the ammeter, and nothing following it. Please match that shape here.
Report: 0.3 kA
